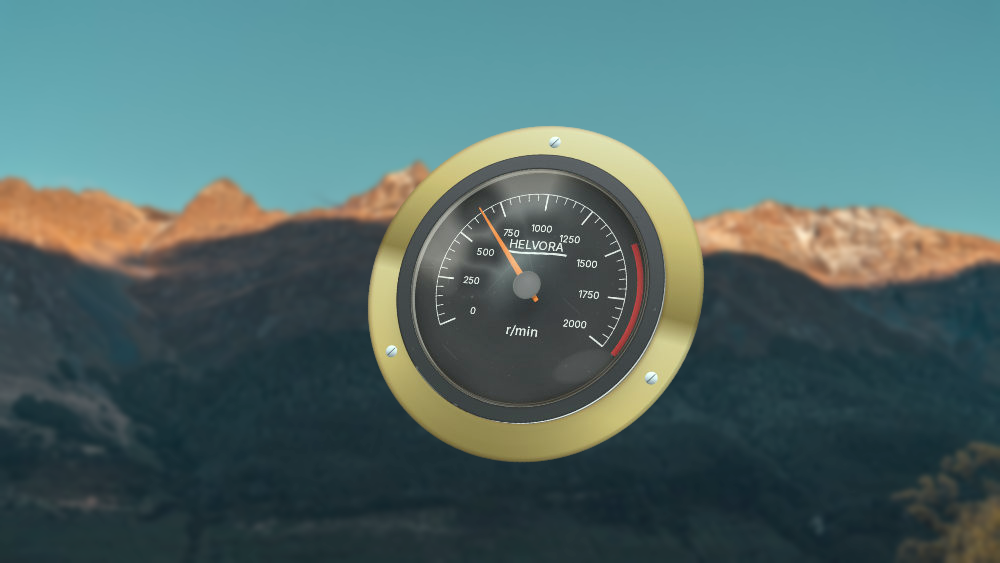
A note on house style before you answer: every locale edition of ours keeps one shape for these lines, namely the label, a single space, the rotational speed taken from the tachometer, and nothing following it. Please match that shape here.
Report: 650 rpm
